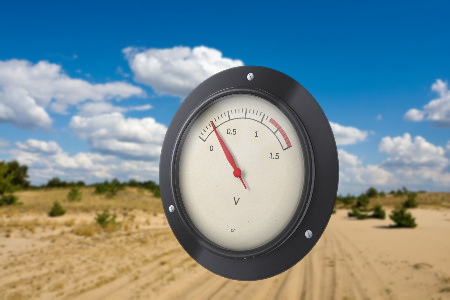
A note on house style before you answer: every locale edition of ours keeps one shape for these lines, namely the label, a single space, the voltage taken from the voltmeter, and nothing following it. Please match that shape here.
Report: 0.25 V
